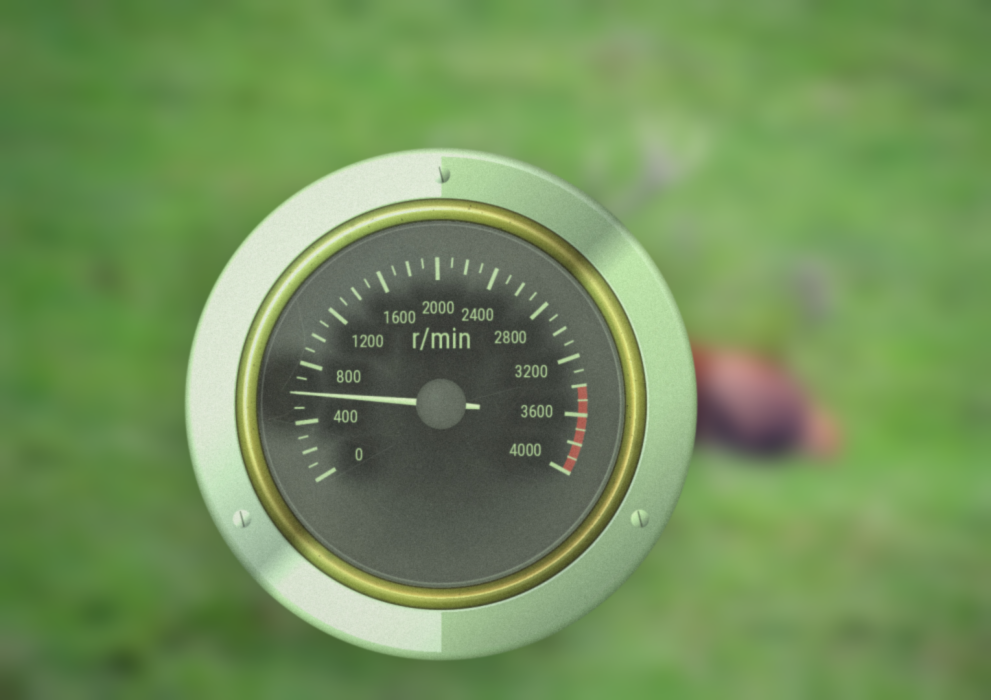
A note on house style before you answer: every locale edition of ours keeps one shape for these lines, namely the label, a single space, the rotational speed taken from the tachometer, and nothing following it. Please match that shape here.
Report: 600 rpm
